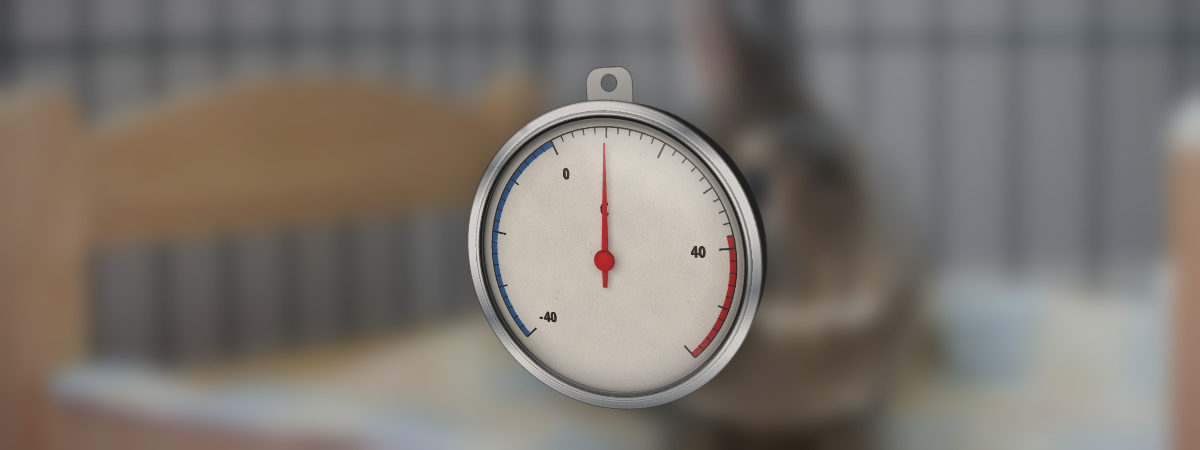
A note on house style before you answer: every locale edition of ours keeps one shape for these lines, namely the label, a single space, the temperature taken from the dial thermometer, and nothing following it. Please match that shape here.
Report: 10 °C
